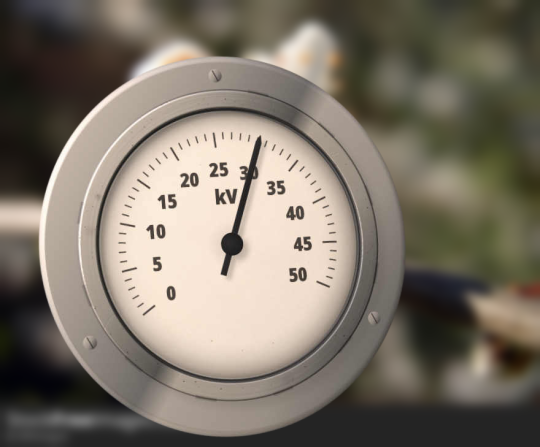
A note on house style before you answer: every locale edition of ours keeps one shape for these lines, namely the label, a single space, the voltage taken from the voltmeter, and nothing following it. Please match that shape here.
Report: 30 kV
